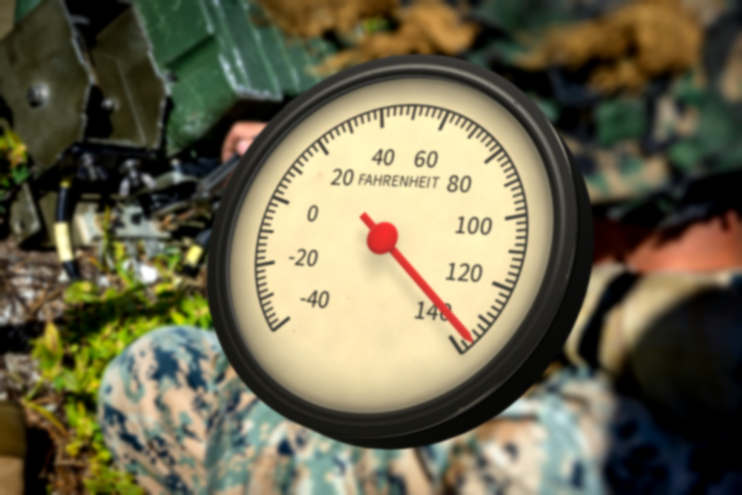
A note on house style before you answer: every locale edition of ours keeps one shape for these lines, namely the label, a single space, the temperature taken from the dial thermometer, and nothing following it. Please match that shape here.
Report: 136 °F
